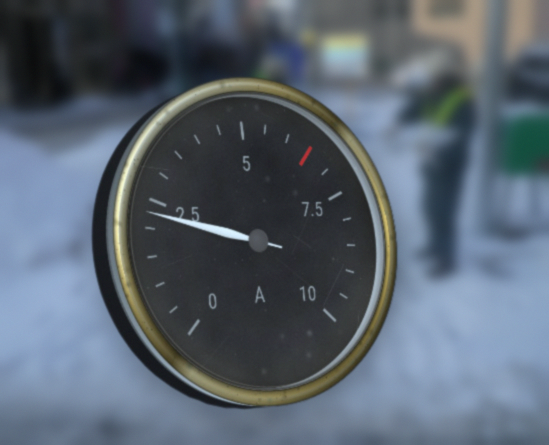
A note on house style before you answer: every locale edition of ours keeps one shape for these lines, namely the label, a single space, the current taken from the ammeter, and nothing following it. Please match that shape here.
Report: 2.25 A
